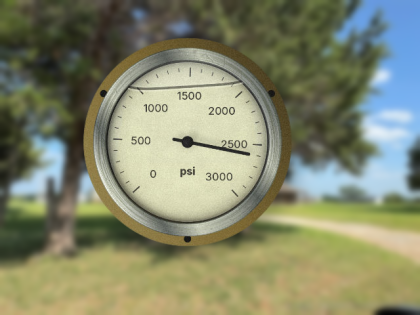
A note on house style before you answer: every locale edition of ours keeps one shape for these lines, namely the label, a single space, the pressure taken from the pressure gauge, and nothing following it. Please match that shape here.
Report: 2600 psi
